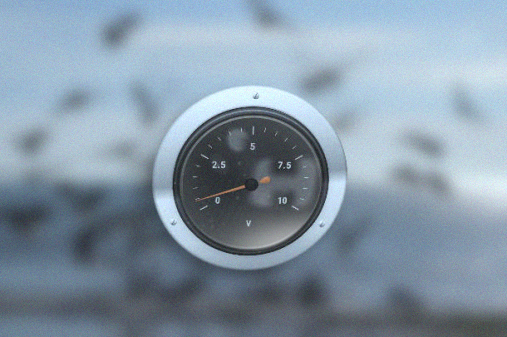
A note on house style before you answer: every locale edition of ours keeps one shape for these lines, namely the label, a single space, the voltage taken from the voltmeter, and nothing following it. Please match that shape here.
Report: 0.5 V
